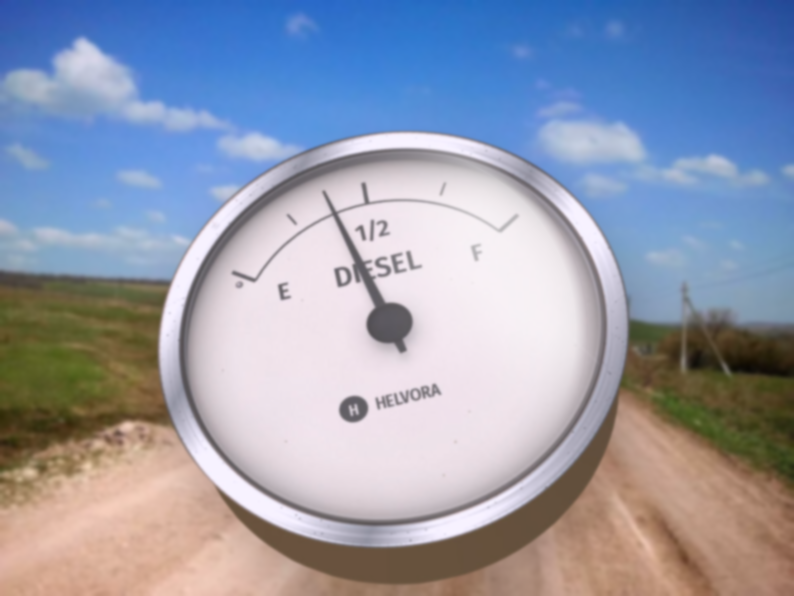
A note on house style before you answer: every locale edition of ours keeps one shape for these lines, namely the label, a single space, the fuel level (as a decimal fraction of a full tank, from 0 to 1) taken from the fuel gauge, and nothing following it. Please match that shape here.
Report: 0.375
